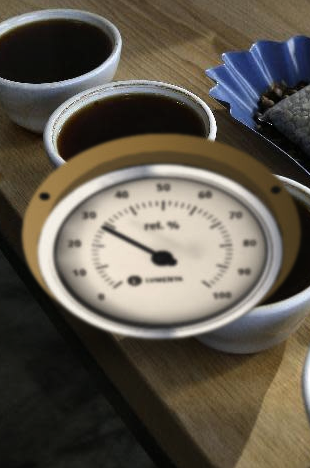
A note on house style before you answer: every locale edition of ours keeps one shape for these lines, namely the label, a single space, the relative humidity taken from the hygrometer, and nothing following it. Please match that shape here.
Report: 30 %
